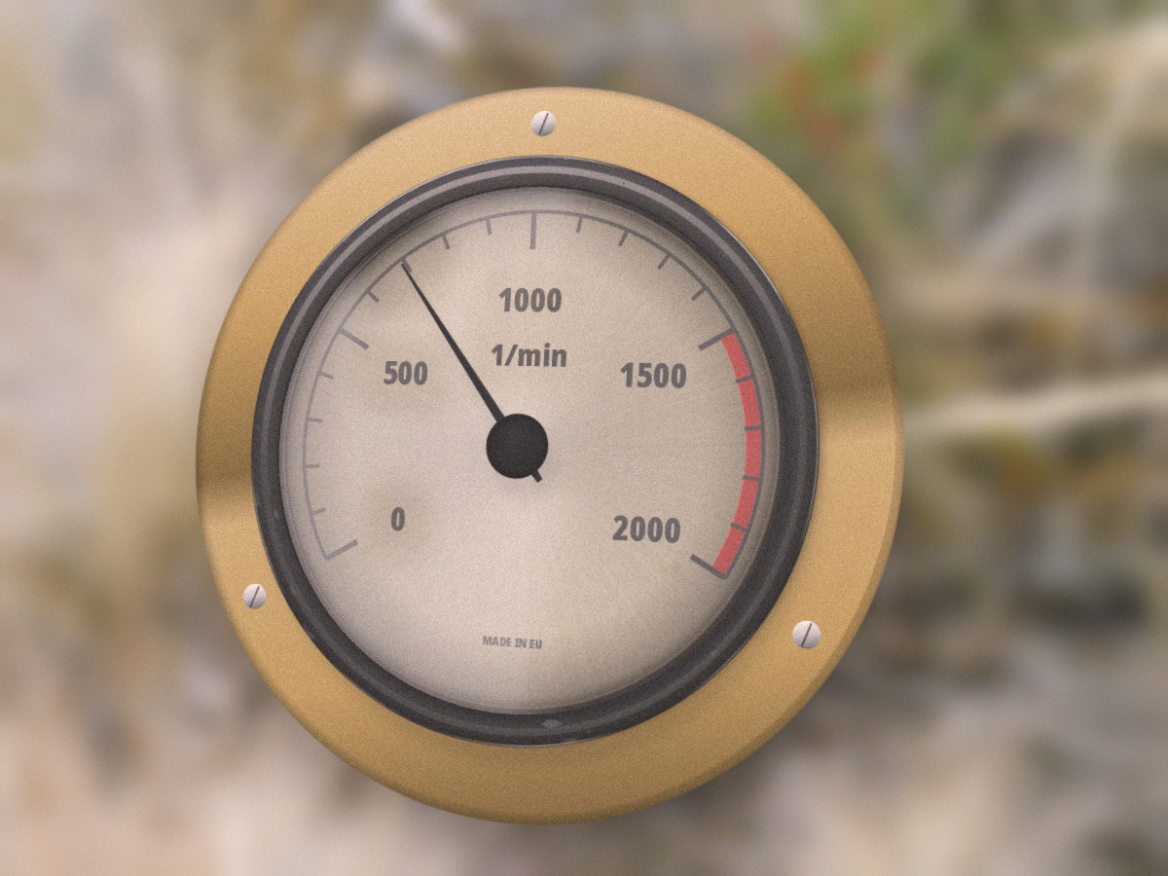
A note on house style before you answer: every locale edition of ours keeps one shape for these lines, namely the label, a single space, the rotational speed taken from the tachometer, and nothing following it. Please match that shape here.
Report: 700 rpm
